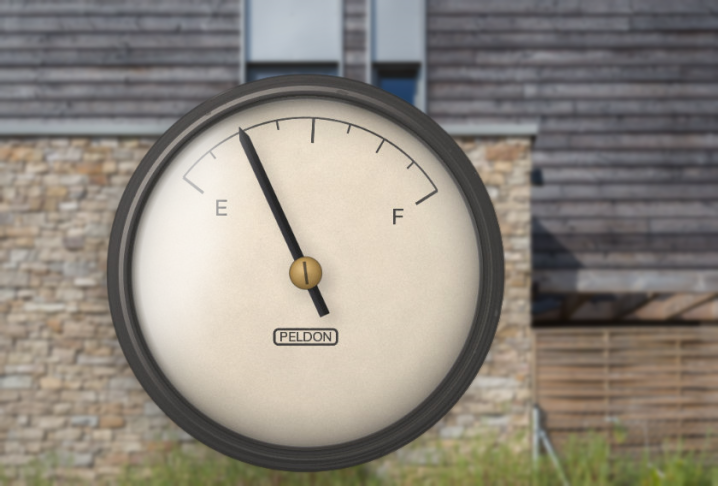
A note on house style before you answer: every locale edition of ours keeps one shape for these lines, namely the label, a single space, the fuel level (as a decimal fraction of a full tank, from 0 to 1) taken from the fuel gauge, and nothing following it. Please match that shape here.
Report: 0.25
